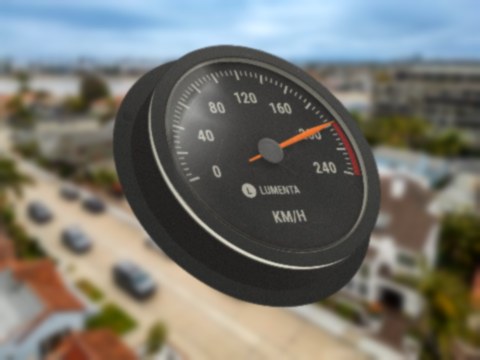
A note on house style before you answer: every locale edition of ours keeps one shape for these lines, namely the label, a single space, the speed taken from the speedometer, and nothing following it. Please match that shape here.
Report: 200 km/h
